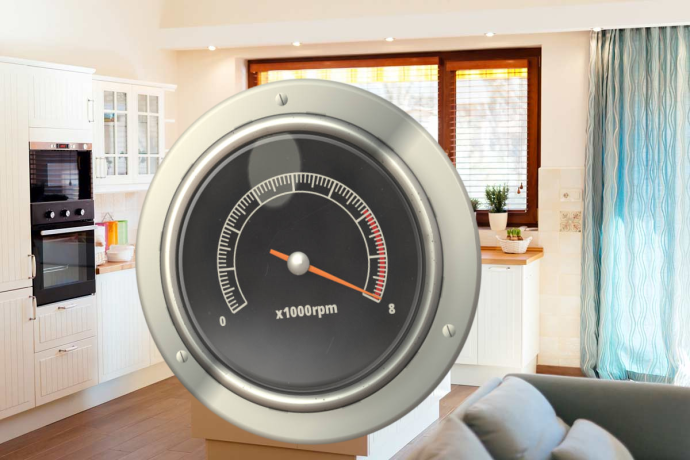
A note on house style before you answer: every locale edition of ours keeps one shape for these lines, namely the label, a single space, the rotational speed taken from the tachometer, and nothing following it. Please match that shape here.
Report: 7900 rpm
